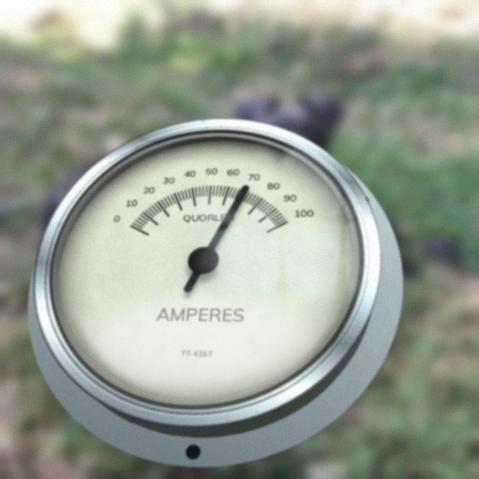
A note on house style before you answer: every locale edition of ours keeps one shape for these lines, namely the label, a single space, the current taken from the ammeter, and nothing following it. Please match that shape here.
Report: 70 A
